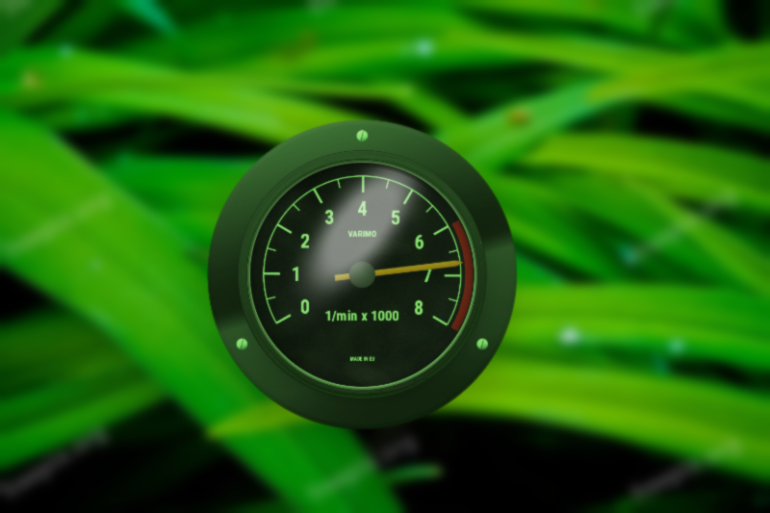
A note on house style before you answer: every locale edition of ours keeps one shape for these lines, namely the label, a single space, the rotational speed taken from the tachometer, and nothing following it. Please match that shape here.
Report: 6750 rpm
